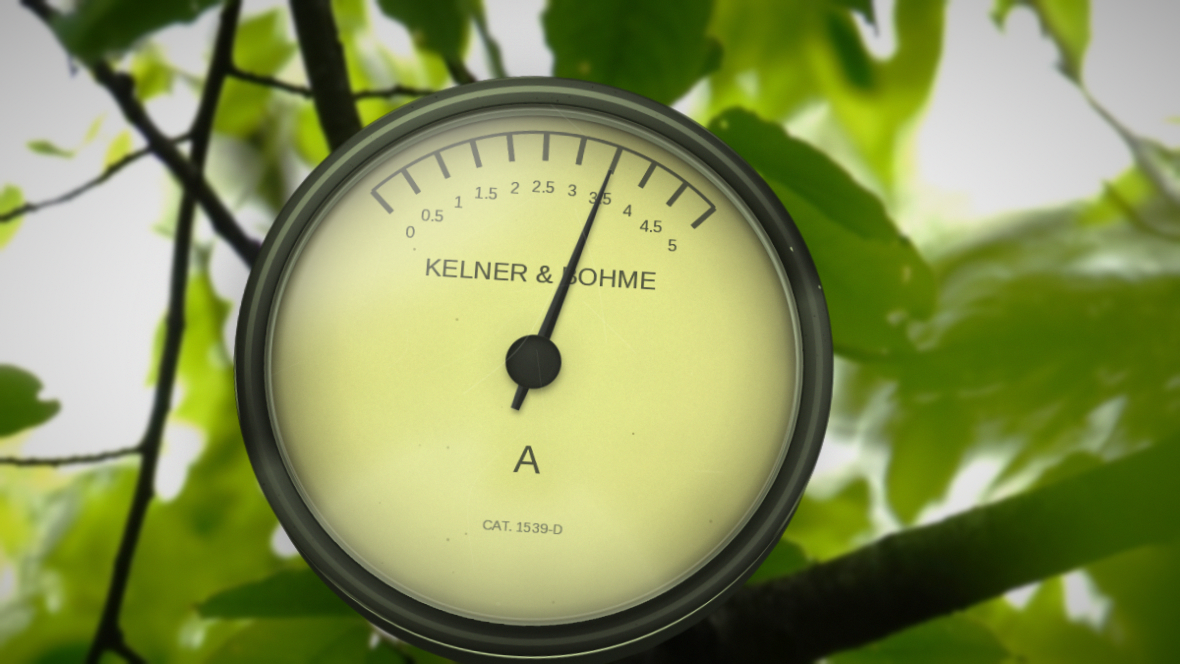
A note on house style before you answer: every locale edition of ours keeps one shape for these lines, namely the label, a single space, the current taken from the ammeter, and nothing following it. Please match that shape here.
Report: 3.5 A
